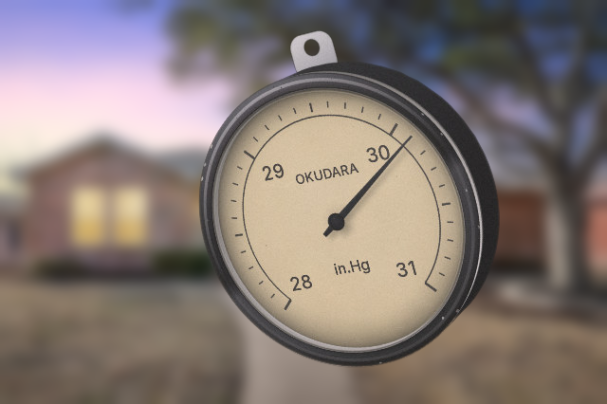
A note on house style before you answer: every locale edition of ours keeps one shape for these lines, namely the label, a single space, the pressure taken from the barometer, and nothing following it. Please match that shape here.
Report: 30.1 inHg
